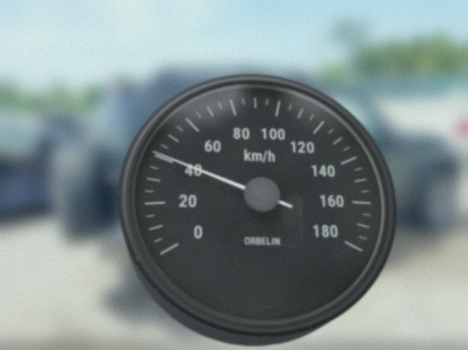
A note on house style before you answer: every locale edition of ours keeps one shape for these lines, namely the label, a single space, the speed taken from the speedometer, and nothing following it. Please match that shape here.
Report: 40 km/h
